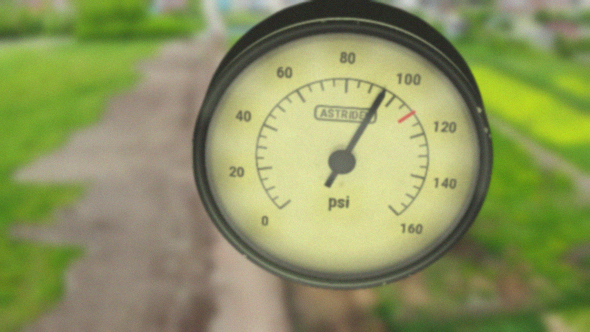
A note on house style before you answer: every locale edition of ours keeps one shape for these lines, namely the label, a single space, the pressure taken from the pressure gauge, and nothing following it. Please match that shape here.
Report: 95 psi
